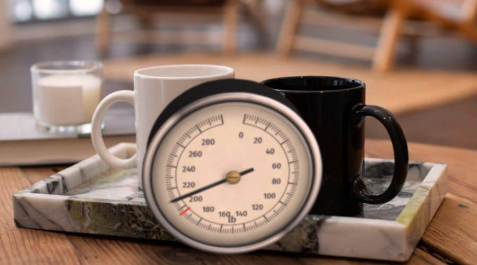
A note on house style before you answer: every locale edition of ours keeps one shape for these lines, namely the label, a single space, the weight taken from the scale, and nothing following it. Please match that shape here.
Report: 210 lb
